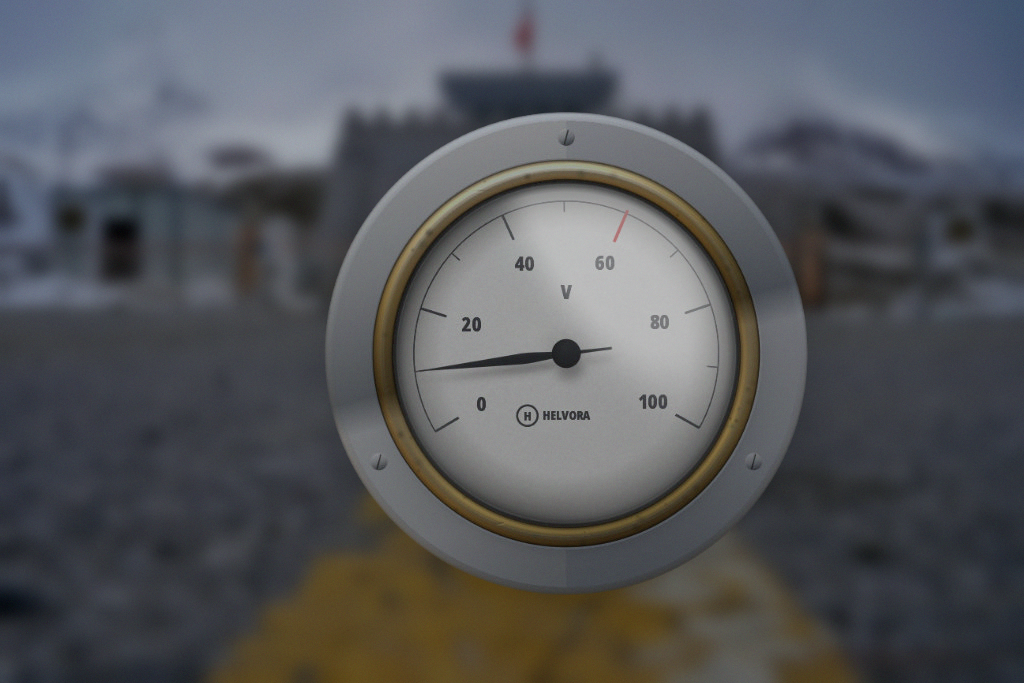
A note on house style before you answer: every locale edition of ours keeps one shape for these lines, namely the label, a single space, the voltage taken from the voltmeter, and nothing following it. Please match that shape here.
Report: 10 V
